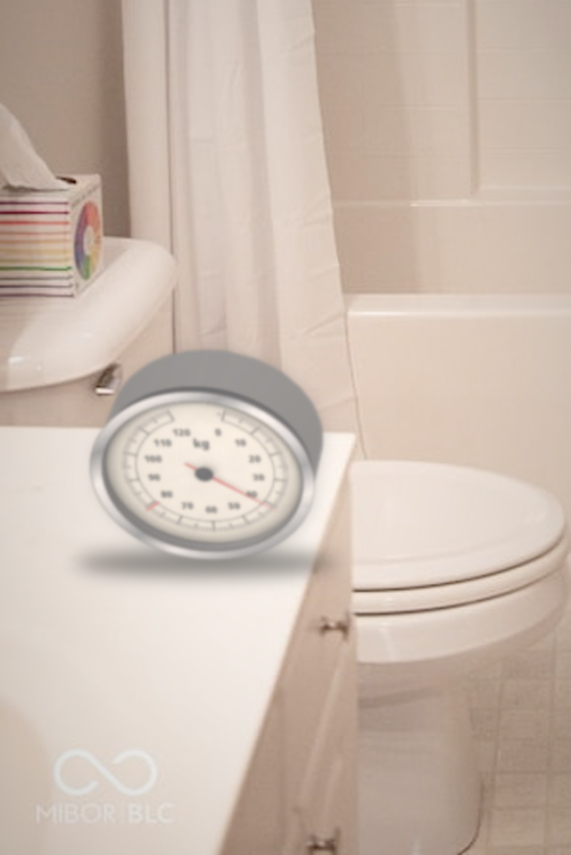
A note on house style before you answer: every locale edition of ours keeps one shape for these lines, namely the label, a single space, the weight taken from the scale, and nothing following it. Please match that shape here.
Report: 40 kg
